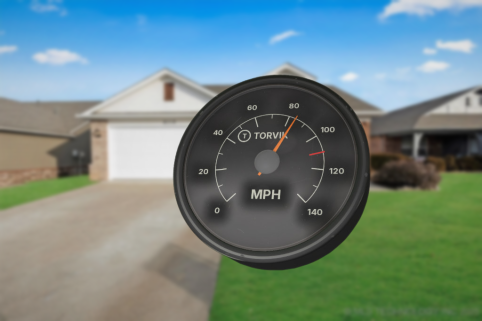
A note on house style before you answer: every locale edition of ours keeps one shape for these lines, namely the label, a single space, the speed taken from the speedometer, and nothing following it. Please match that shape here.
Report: 85 mph
